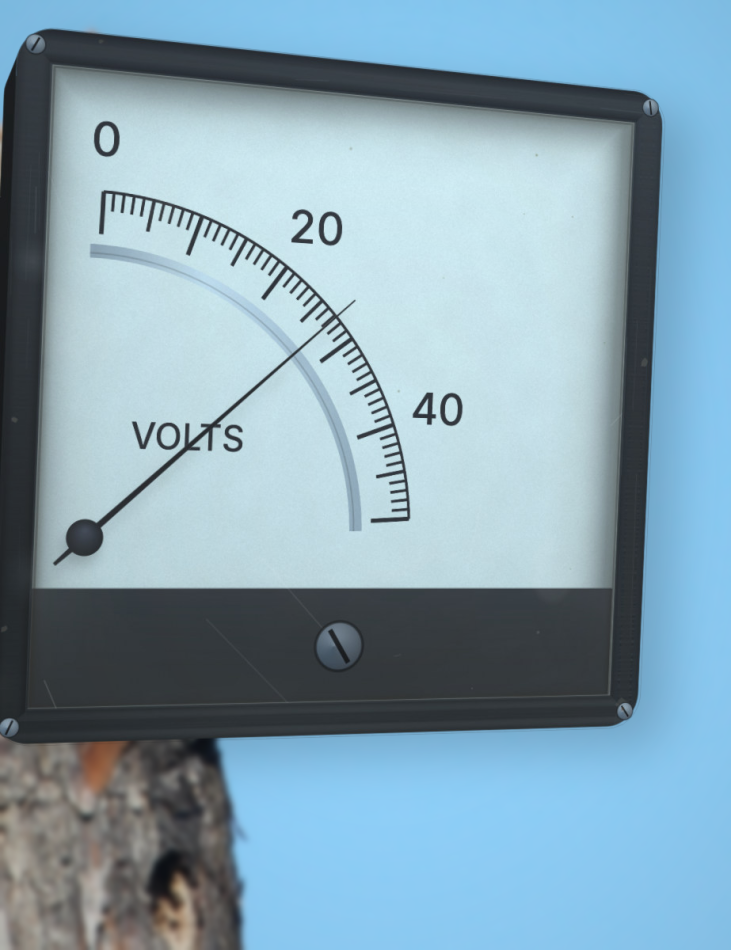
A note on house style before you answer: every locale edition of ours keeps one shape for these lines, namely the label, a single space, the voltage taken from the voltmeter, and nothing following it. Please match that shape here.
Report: 27 V
